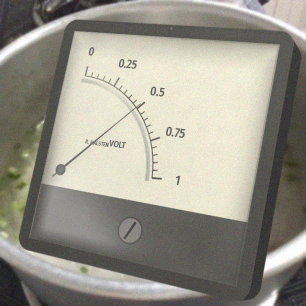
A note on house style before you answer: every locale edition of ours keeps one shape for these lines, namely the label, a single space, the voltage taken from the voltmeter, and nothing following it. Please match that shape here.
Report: 0.5 V
